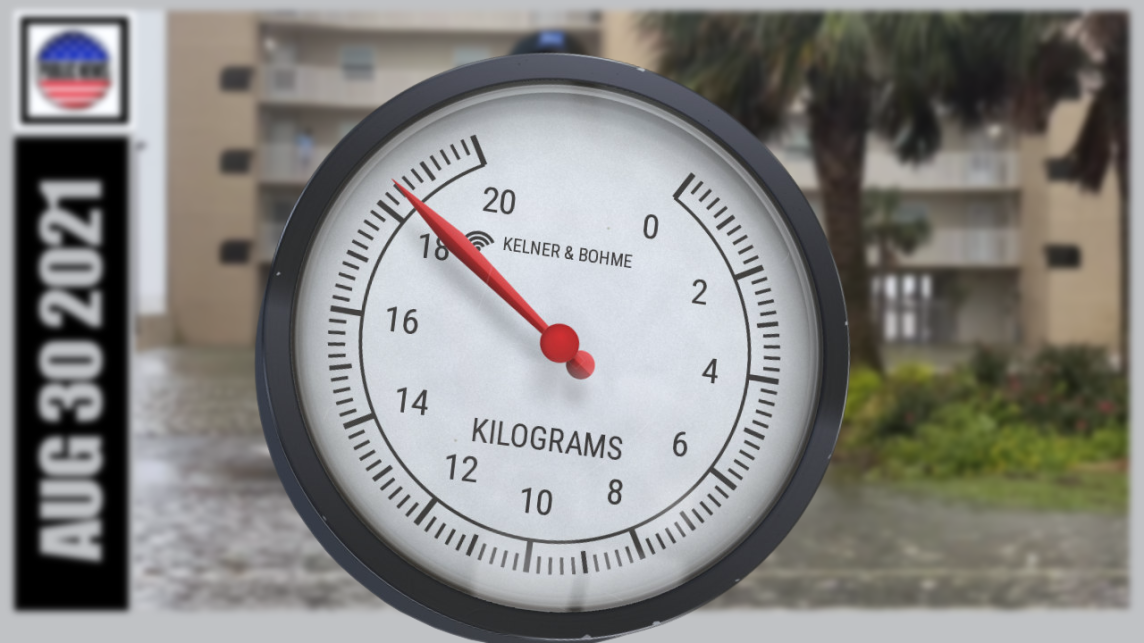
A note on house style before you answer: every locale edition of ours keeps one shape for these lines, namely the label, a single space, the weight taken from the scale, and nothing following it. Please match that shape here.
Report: 18.4 kg
